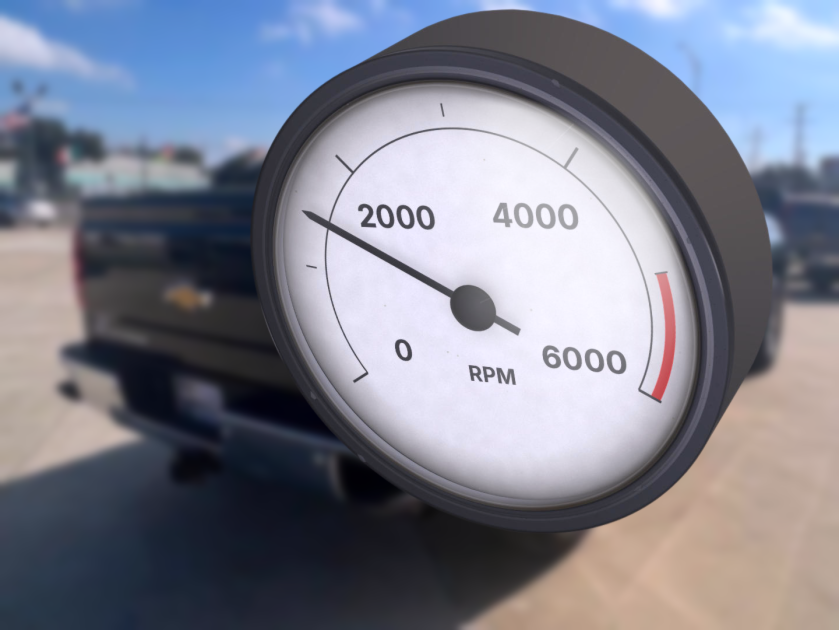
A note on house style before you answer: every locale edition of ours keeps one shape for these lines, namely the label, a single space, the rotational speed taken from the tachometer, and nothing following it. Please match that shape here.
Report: 1500 rpm
